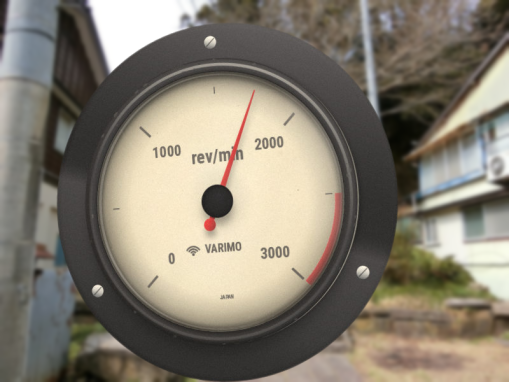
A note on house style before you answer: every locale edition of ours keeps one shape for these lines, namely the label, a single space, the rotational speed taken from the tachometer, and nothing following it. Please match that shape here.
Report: 1750 rpm
